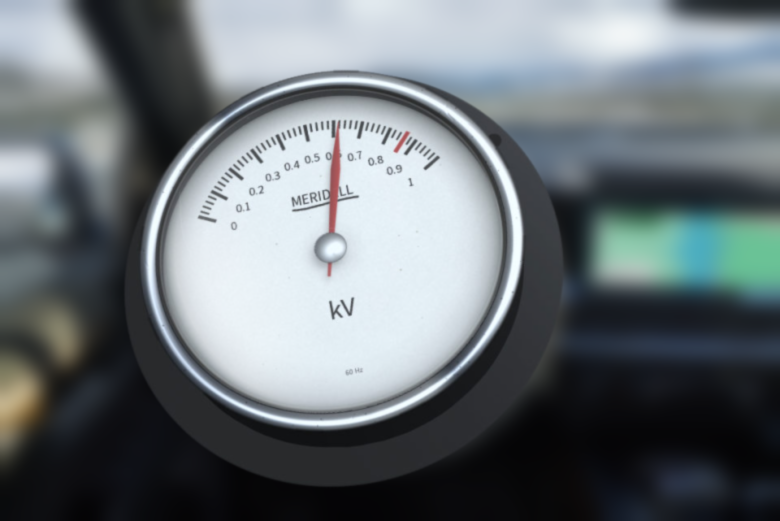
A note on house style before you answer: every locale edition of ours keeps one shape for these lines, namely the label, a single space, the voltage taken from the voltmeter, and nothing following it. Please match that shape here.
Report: 0.62 kV
